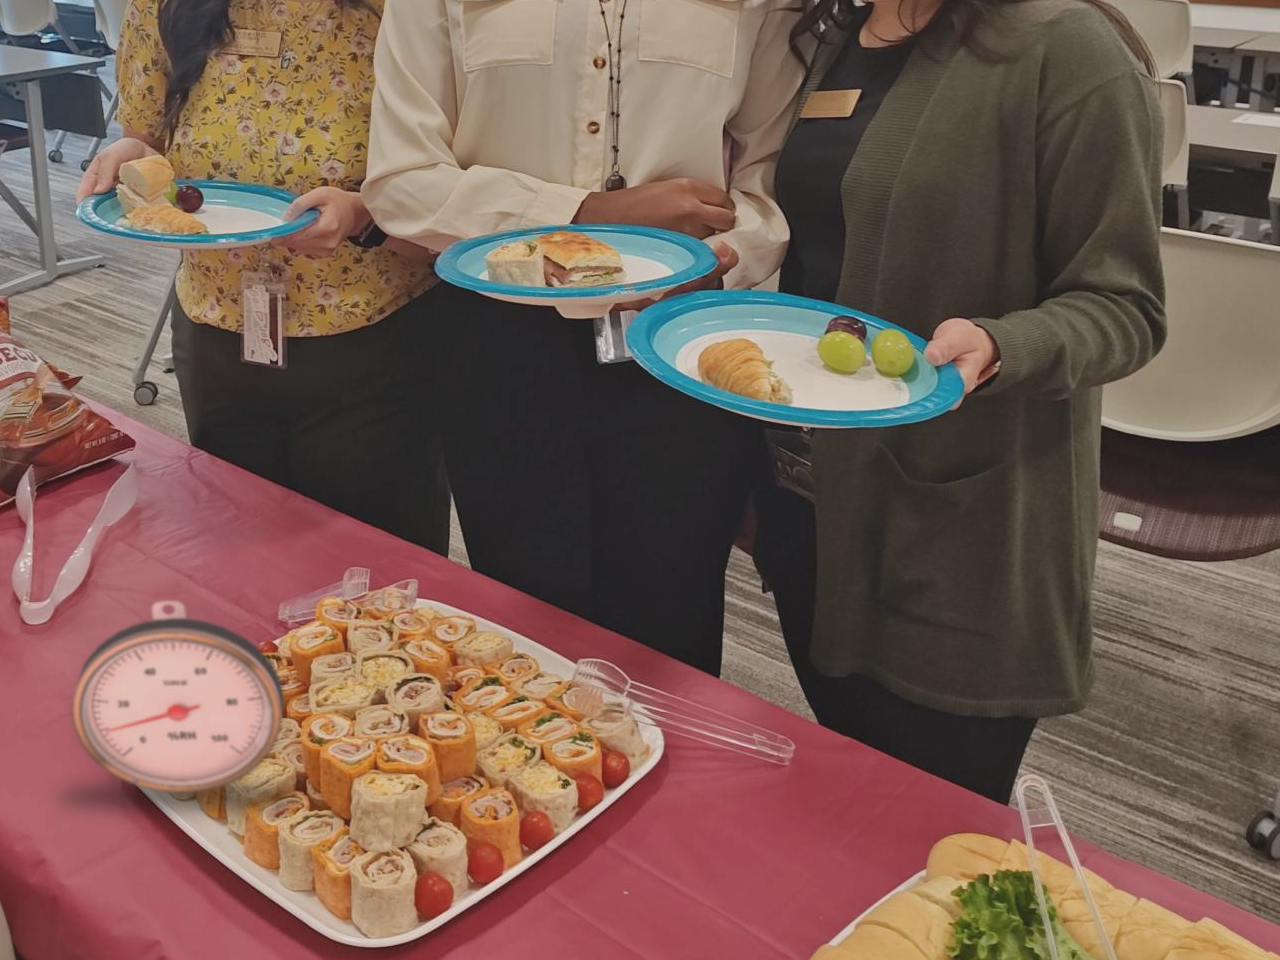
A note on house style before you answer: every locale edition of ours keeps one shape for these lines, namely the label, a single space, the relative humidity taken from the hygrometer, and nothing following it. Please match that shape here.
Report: 10 %
